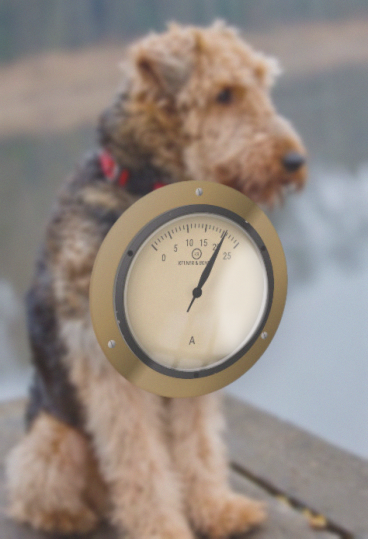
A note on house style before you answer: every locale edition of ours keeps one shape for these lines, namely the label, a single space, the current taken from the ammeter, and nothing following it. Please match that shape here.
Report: 20 A
